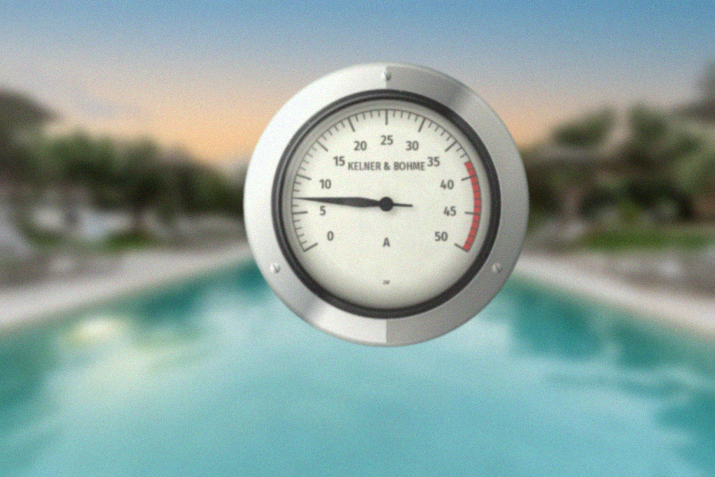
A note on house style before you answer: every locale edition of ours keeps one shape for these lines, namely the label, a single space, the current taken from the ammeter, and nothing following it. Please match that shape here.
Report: 7 A
